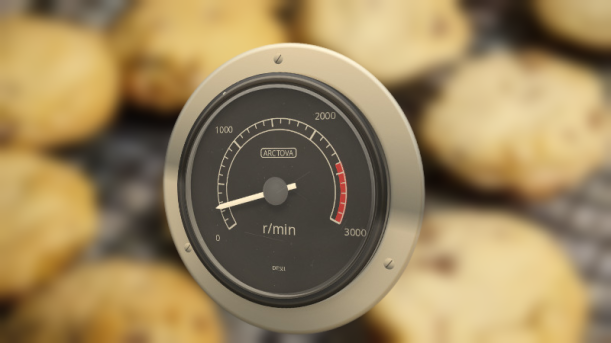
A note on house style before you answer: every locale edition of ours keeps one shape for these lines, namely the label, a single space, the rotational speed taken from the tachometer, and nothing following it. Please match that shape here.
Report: 250 rpm
